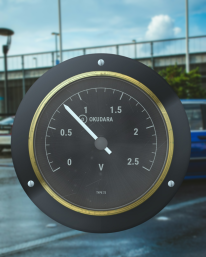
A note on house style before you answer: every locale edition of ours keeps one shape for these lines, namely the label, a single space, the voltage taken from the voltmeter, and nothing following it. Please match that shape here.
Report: 0.8 V
